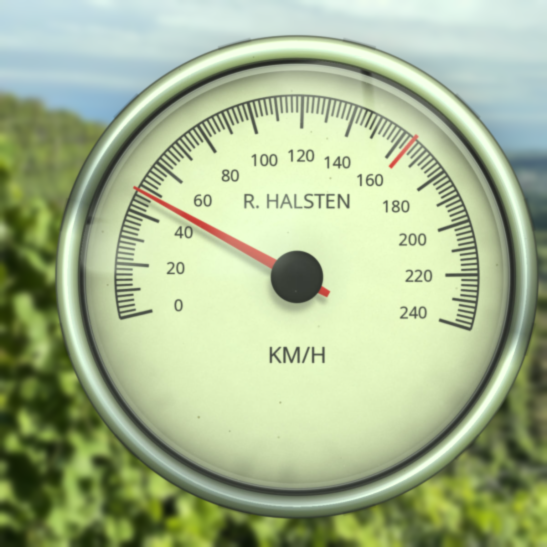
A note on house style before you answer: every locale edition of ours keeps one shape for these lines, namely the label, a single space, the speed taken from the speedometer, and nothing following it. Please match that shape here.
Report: 48 km/h
